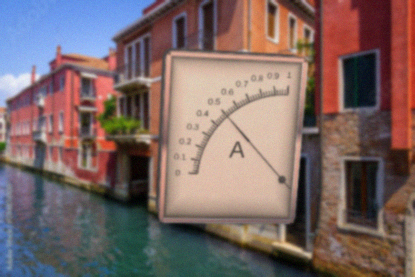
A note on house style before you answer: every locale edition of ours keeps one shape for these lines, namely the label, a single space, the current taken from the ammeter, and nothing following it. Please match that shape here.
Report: 0.5 A
